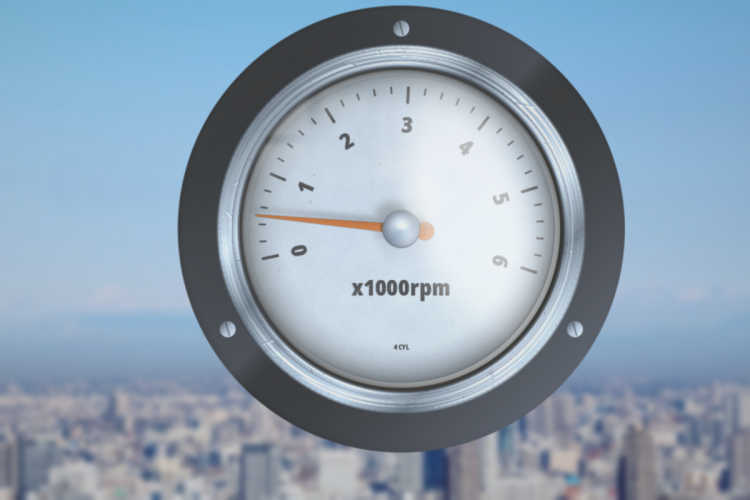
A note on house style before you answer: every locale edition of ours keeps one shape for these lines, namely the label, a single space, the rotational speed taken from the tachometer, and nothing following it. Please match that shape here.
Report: 500 rpm
